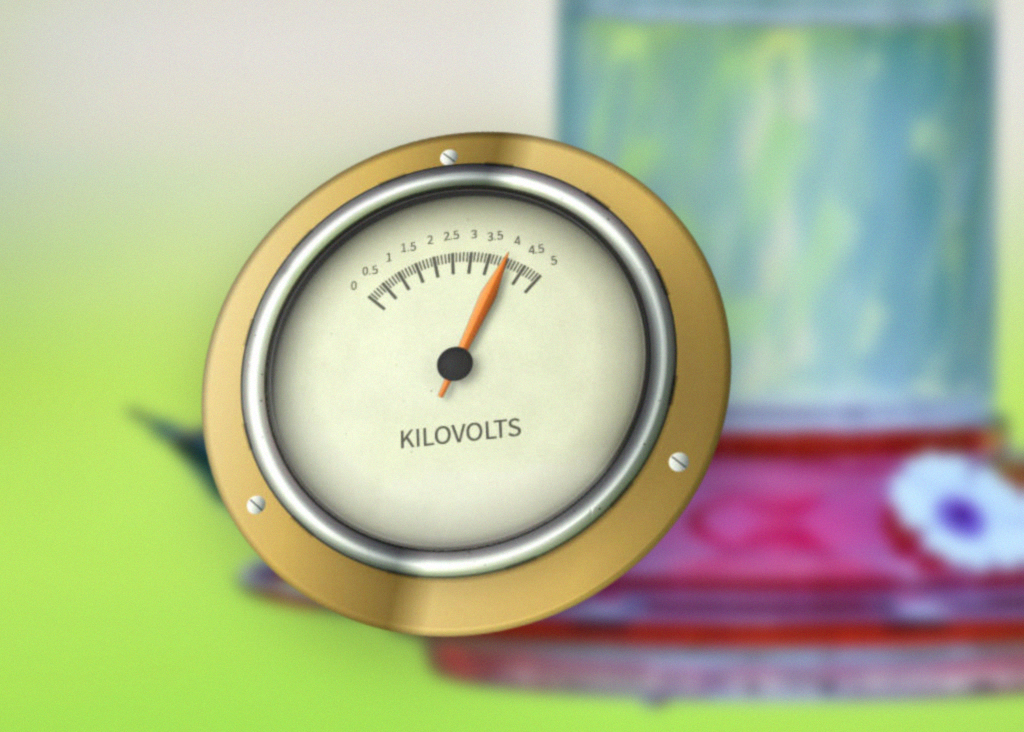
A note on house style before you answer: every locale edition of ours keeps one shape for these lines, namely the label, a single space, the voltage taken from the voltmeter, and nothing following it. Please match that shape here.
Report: 4 kV
